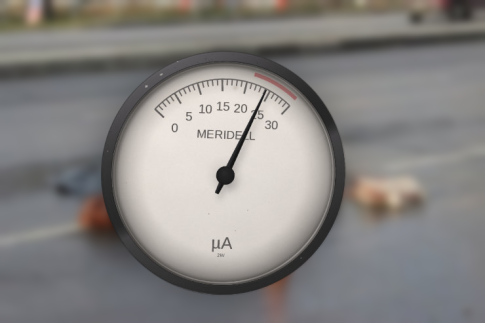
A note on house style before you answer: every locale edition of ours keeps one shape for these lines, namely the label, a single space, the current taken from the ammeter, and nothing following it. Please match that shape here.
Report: 24 µA
